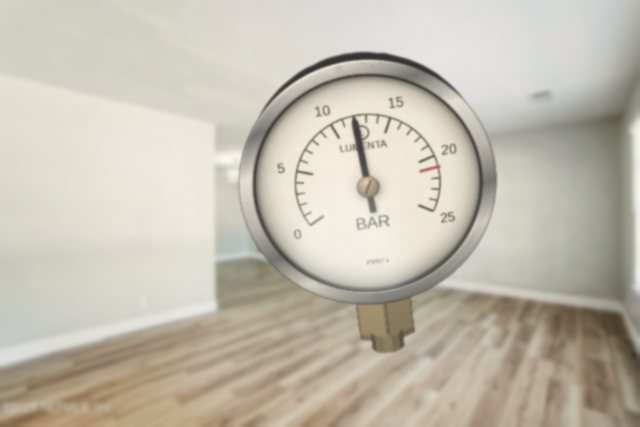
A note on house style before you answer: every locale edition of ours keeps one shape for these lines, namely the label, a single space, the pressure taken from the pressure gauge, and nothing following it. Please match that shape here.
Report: 12 bar
